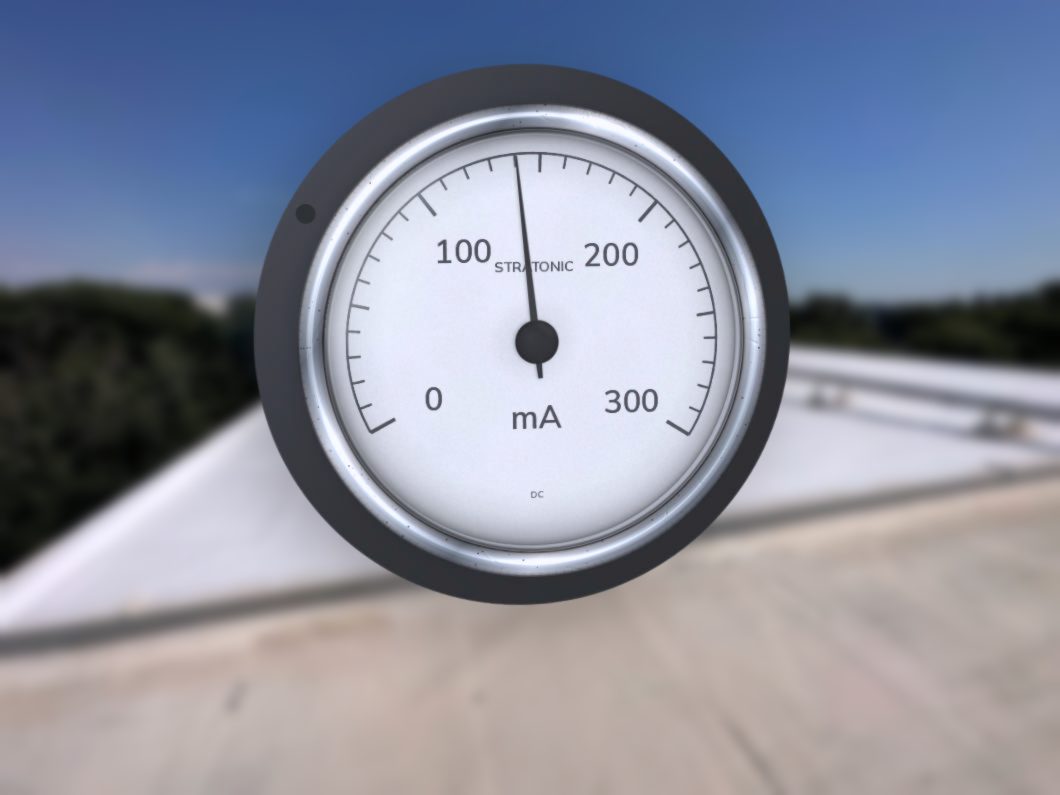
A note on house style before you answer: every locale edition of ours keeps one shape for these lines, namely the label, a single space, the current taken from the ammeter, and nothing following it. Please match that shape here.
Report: 140 mA
